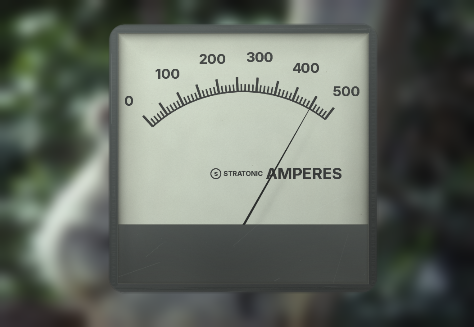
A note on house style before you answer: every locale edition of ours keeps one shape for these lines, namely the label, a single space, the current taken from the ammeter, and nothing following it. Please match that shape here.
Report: 450 A
